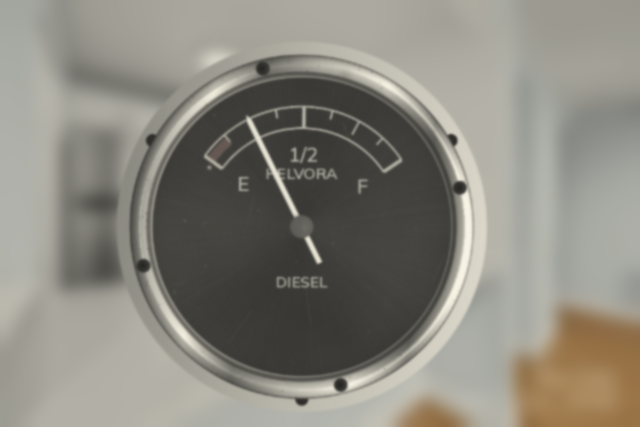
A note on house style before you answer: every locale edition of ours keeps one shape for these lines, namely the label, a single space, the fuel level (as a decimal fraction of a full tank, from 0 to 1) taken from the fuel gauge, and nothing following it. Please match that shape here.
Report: 0.25
